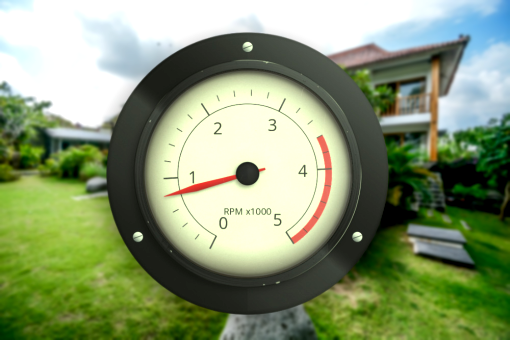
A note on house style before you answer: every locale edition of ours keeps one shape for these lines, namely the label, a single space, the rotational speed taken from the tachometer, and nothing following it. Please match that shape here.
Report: 800 rpm
